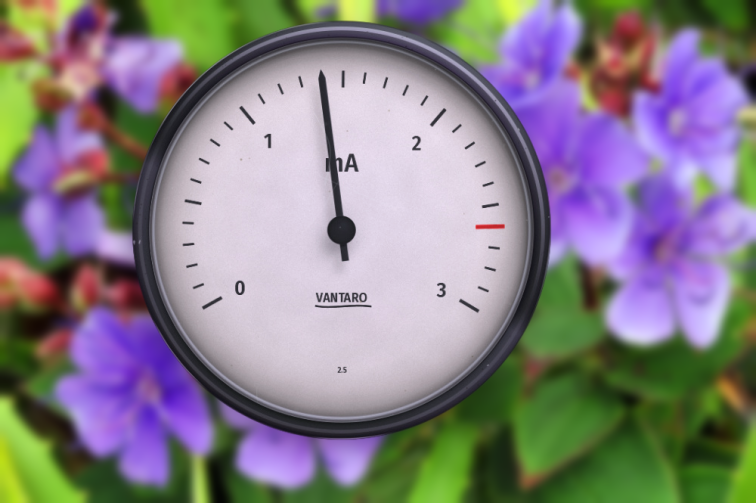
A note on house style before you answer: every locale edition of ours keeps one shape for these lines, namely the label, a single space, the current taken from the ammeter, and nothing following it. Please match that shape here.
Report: 1.4 mA
